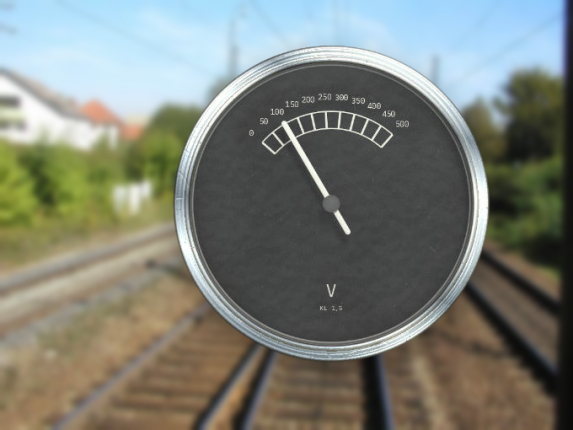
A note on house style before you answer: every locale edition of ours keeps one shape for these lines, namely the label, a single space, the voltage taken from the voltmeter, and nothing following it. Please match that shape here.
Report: 100 V
